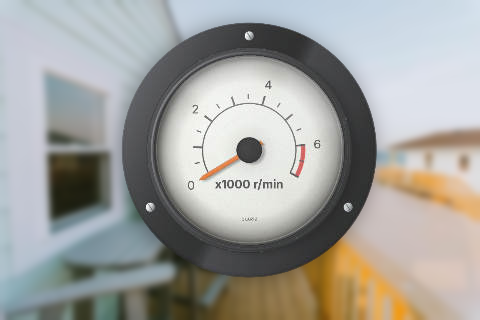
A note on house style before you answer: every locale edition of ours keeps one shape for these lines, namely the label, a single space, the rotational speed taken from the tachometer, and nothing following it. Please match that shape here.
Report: 0 rpm
